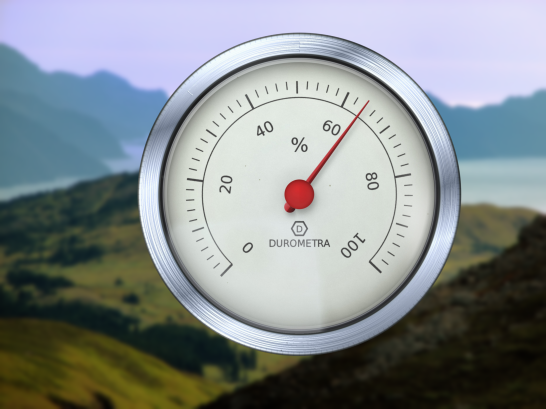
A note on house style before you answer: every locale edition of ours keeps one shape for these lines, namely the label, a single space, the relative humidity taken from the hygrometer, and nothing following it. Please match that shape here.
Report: 64 %
